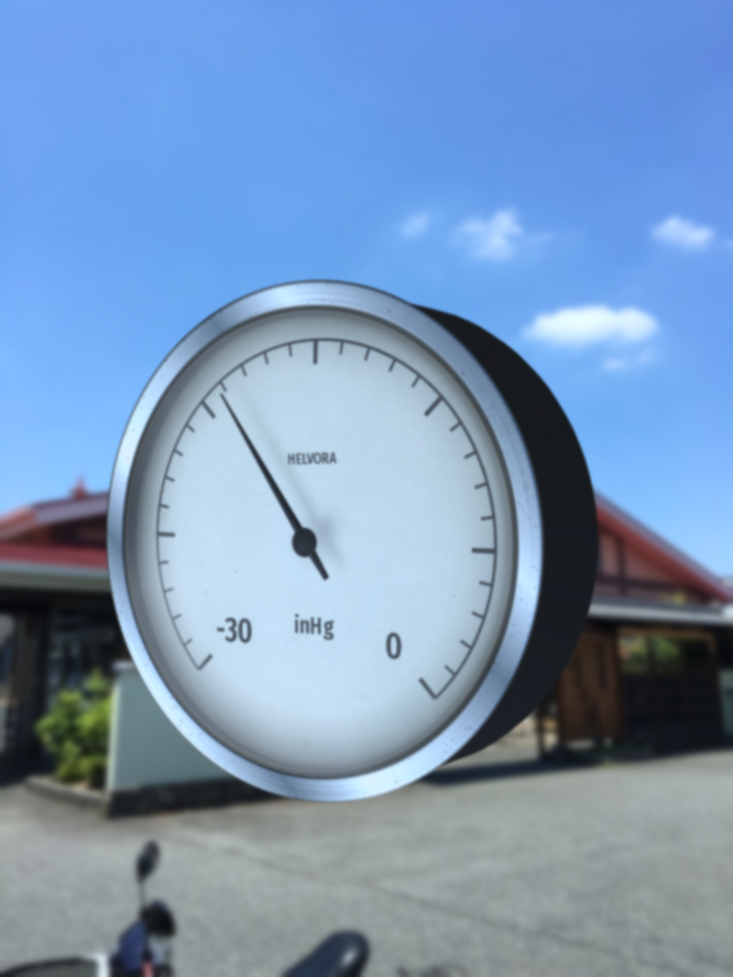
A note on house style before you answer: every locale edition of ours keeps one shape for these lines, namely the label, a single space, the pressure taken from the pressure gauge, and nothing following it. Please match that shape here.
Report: -19 inHg
